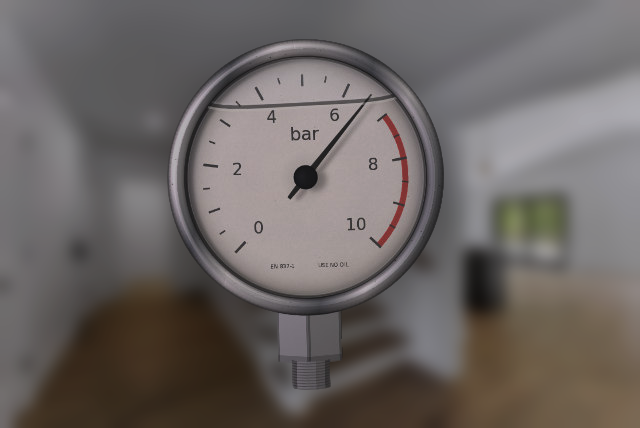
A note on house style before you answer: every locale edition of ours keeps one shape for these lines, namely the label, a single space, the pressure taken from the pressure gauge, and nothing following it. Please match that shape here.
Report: 6.5 bar
